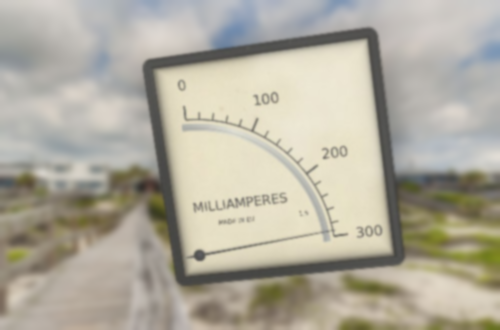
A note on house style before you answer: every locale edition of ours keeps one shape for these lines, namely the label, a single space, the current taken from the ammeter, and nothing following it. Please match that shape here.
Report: 290 mA
